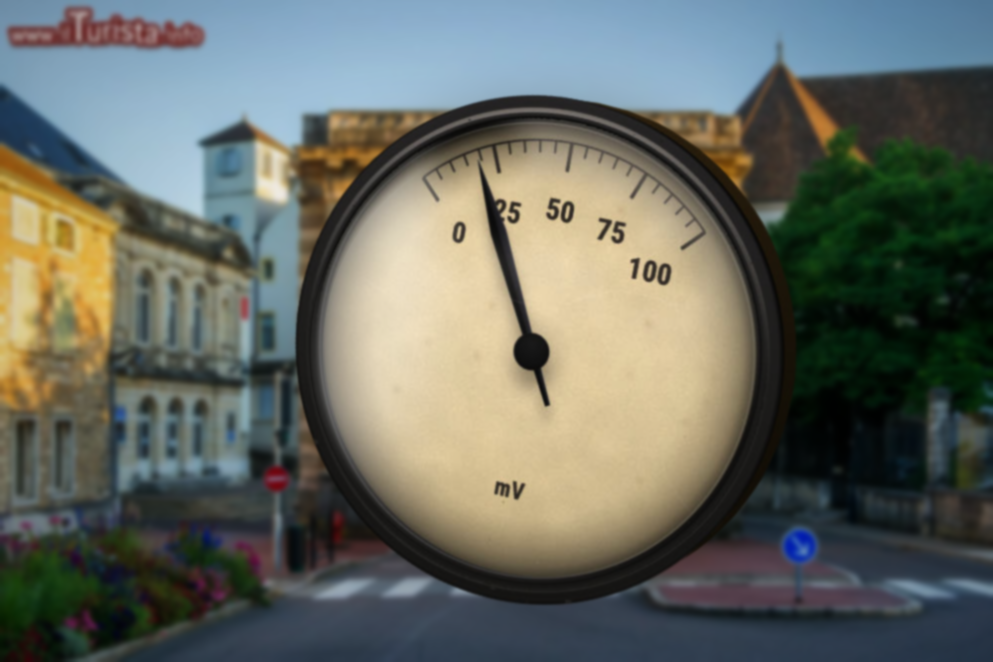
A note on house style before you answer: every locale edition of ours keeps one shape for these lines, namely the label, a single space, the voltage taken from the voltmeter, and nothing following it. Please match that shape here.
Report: 20 mV
